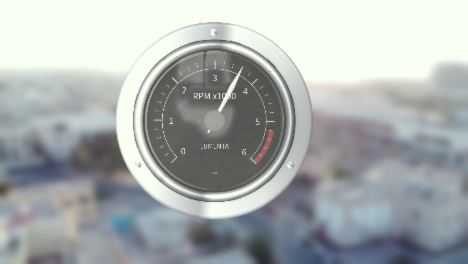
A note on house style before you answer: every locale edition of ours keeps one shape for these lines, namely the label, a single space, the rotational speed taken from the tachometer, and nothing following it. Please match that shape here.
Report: 3600 rpm
